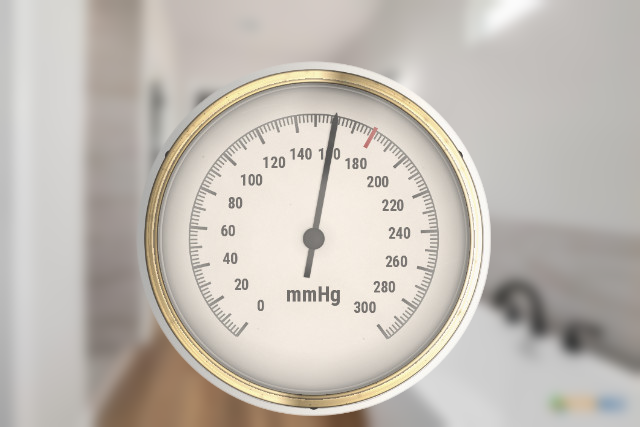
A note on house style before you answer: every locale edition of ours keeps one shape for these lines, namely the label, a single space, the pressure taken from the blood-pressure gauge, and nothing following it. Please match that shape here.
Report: 160 mmHg
